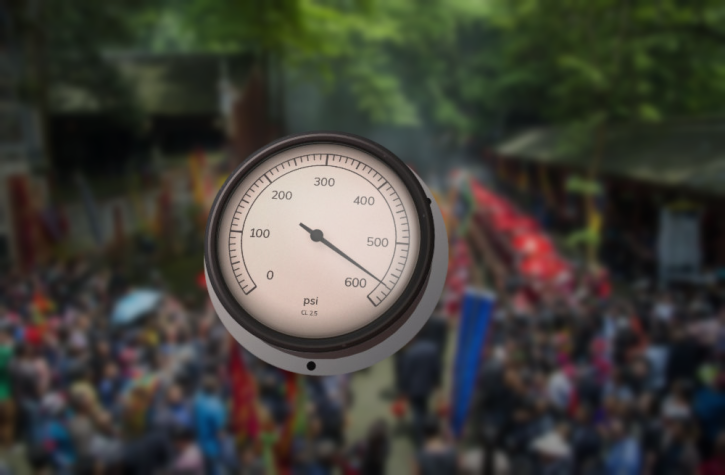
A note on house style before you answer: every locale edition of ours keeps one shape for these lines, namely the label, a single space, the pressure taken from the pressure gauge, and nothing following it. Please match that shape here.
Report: 570 psi
